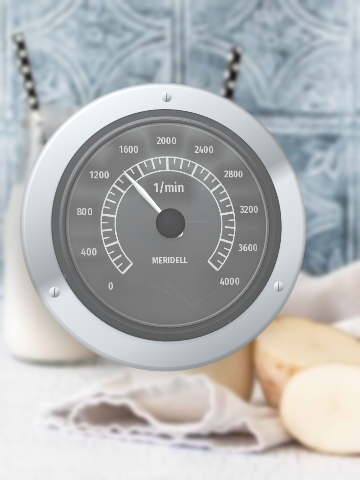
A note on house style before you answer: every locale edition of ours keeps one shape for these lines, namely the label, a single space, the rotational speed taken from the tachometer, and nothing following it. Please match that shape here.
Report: 1400 rpm
